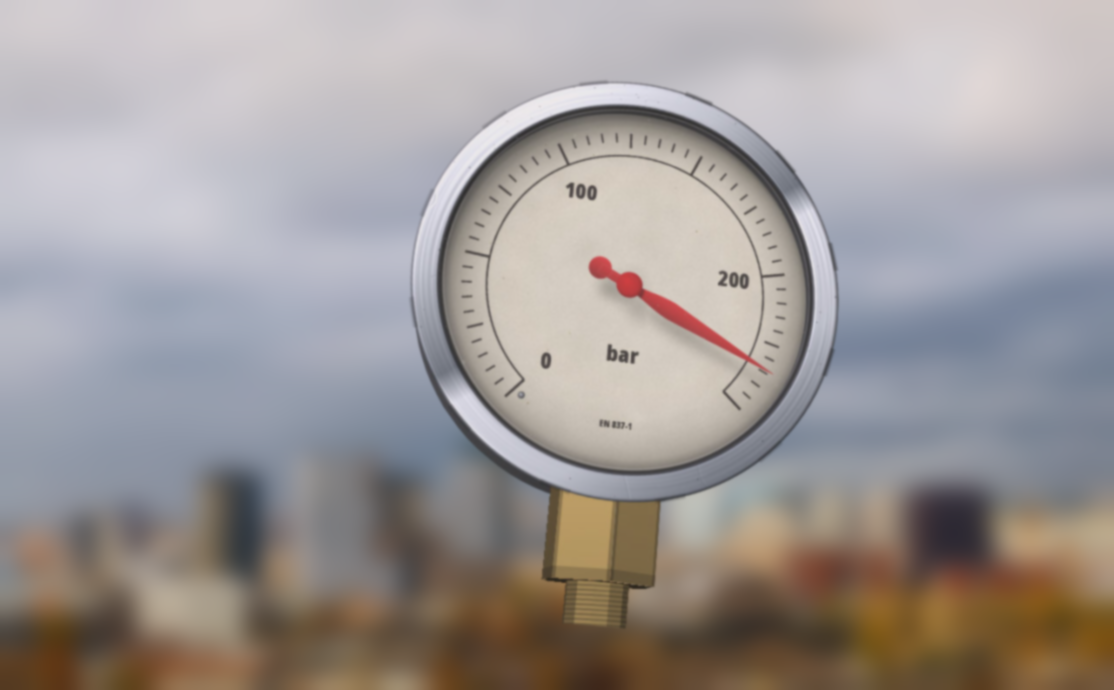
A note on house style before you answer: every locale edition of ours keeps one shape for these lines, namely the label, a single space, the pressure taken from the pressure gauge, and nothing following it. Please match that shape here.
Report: 235 bar
